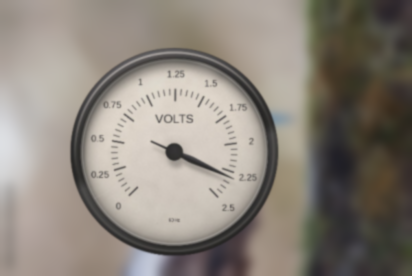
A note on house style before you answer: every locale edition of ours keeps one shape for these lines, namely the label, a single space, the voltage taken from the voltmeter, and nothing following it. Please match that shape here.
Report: 2.3 V
